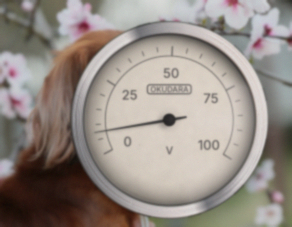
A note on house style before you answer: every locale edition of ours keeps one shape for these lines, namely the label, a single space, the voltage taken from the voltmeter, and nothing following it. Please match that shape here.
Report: 7.5 V
